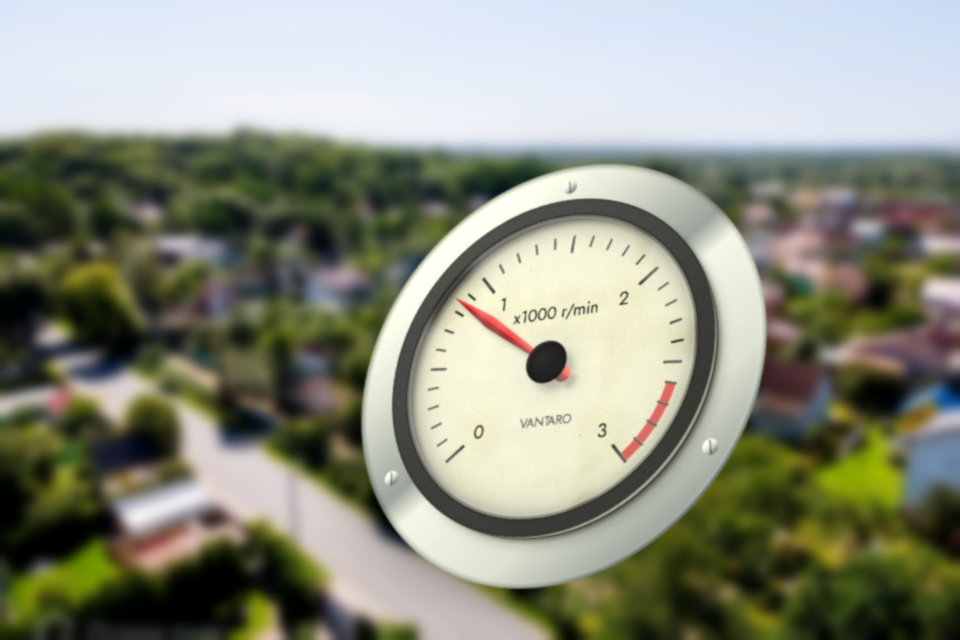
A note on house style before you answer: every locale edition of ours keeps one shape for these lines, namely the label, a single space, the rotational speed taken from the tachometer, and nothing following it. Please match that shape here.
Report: 850 rpm
